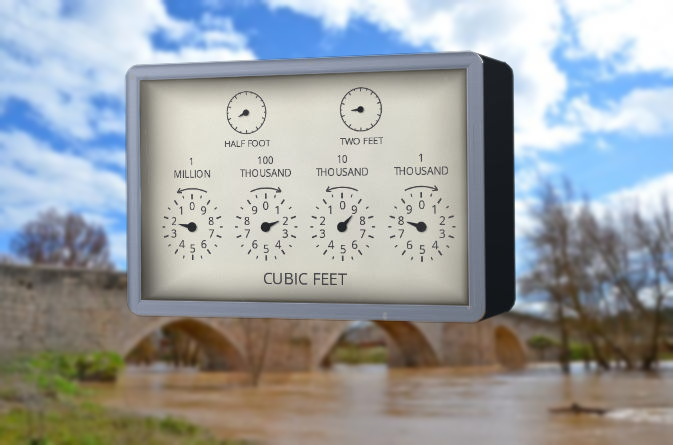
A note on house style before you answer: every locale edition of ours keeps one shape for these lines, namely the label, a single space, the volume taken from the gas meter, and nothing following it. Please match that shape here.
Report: 218800 ft³
